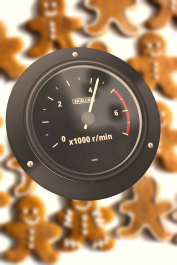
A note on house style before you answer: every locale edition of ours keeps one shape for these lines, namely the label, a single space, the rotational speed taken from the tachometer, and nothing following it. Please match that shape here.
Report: 4250 rpm
